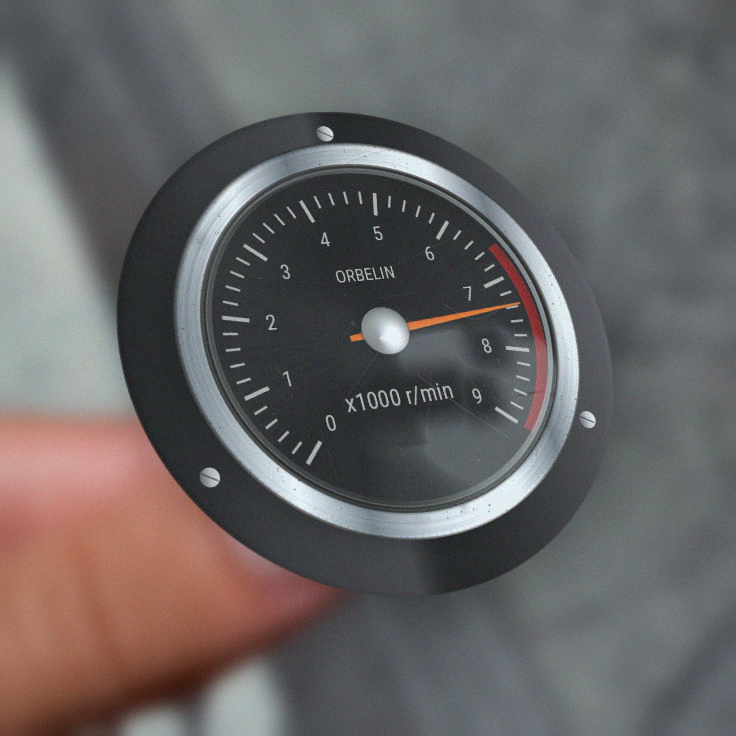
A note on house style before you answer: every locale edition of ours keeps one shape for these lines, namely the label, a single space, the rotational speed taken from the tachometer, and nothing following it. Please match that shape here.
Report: 7400 rpm
